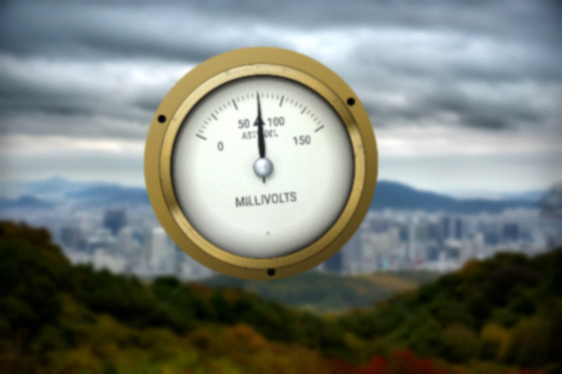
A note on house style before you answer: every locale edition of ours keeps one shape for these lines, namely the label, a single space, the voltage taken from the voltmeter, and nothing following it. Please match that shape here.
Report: 75 mV
